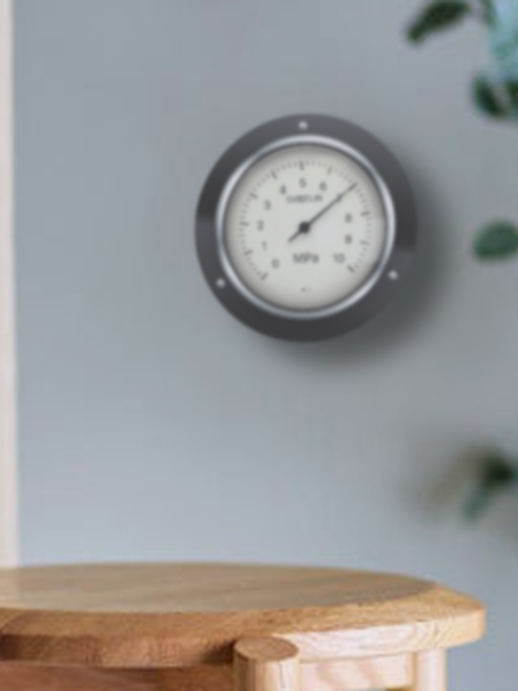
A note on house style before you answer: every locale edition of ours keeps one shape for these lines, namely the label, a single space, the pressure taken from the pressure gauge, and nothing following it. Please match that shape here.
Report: 7 MPa
